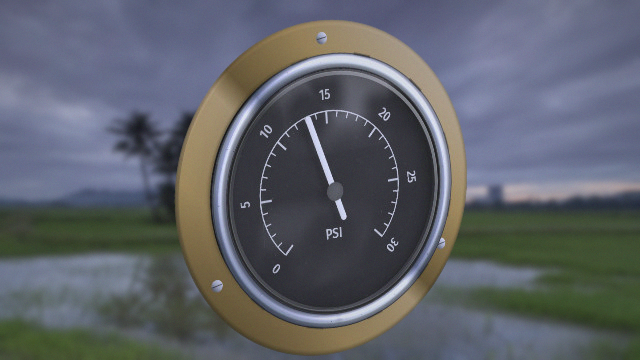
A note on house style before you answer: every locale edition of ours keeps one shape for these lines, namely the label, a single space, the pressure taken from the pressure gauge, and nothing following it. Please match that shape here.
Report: 13 psi
